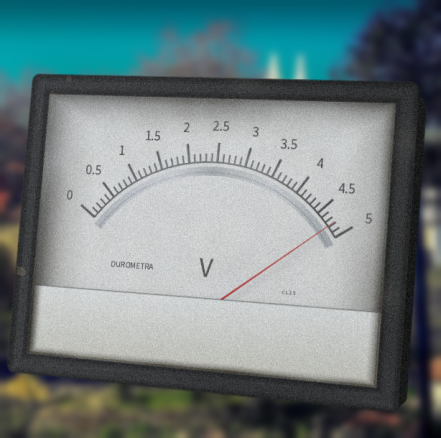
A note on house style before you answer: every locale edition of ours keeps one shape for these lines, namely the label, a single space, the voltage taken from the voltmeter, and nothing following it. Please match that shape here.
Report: 4.8 V
